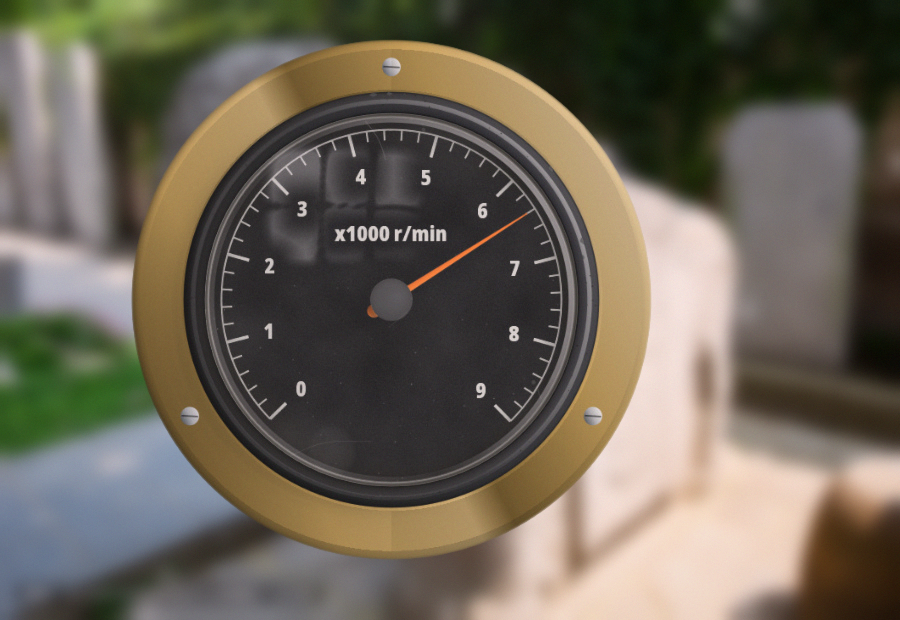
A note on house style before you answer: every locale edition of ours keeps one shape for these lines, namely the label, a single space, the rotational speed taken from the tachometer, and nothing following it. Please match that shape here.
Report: 6400 rpm
